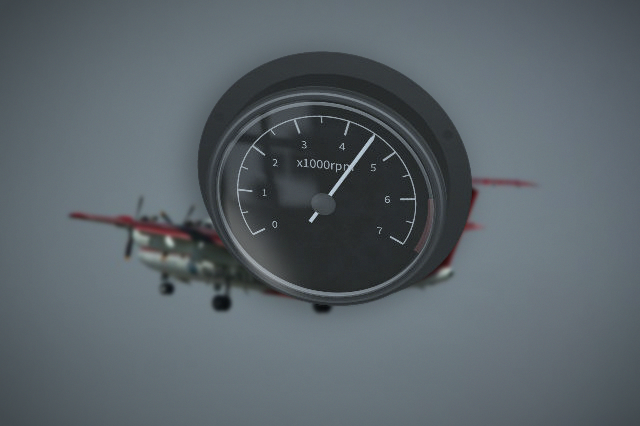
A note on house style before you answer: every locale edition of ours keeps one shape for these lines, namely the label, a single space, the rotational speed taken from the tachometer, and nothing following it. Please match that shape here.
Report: 4500 rpm
